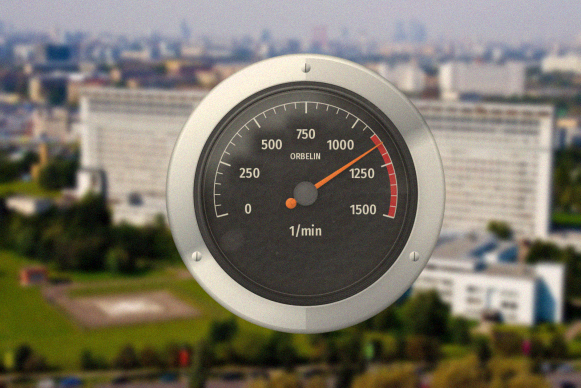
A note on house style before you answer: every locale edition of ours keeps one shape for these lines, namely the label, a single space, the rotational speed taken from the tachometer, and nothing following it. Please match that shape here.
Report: 1150 rpm
